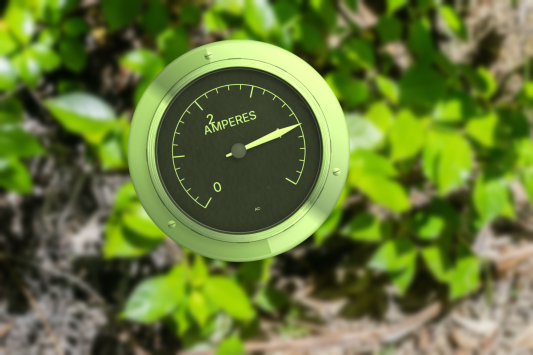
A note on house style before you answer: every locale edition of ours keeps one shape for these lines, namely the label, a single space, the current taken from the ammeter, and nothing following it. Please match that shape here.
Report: 4 A
